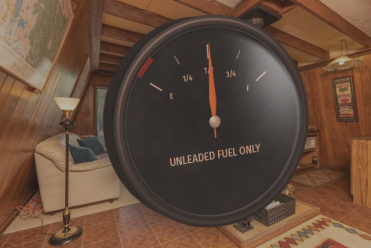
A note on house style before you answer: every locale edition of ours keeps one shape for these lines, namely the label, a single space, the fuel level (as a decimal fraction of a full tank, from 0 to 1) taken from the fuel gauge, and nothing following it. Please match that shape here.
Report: 0.5
